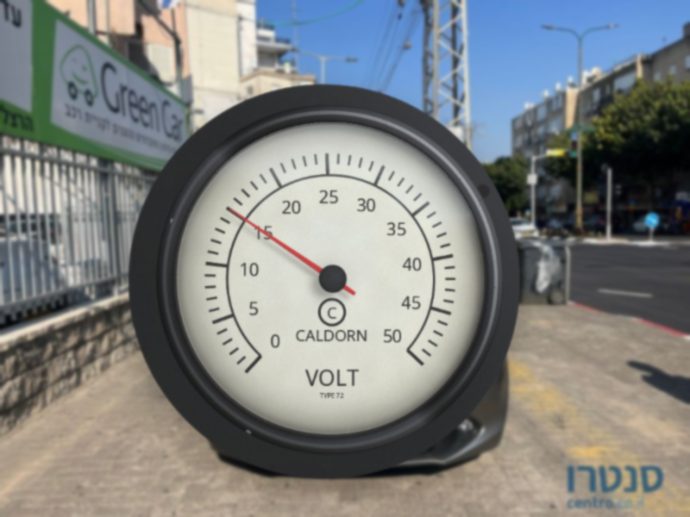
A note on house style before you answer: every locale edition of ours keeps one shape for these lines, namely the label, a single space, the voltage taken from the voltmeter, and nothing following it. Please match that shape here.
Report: 15 V
